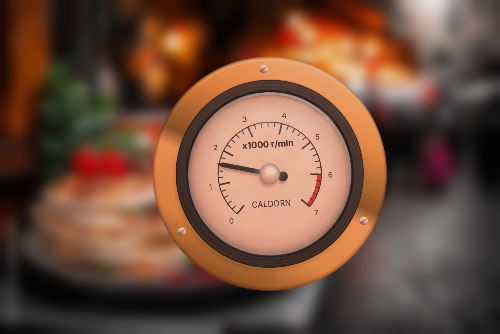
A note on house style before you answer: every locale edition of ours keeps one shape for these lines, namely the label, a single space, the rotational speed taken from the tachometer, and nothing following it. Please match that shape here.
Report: 1600 rpm
